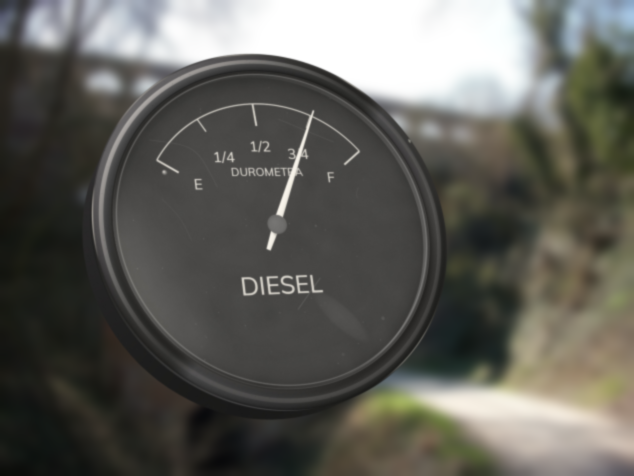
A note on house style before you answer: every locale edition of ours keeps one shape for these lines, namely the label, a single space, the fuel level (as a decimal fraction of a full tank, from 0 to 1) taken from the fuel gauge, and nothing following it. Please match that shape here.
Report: 0.75
